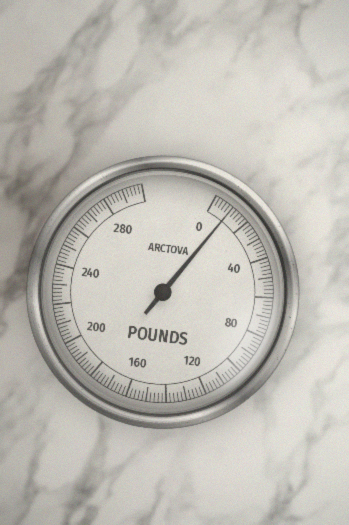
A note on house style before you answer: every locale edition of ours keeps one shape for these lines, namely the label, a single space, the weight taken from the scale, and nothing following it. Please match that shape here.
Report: 10 lb
